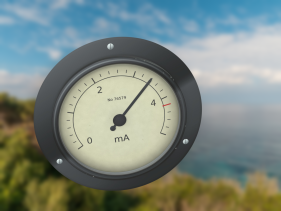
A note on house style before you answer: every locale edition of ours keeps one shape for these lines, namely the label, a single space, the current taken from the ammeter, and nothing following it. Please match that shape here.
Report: 3.4 mA
